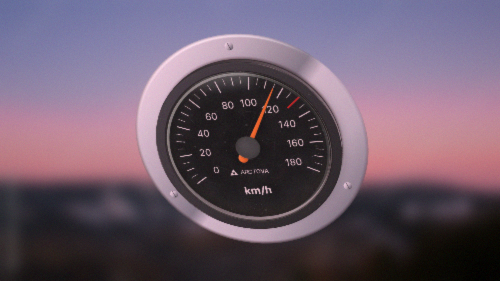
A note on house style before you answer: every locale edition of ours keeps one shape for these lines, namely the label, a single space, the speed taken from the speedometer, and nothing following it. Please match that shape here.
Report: 115 km/h
